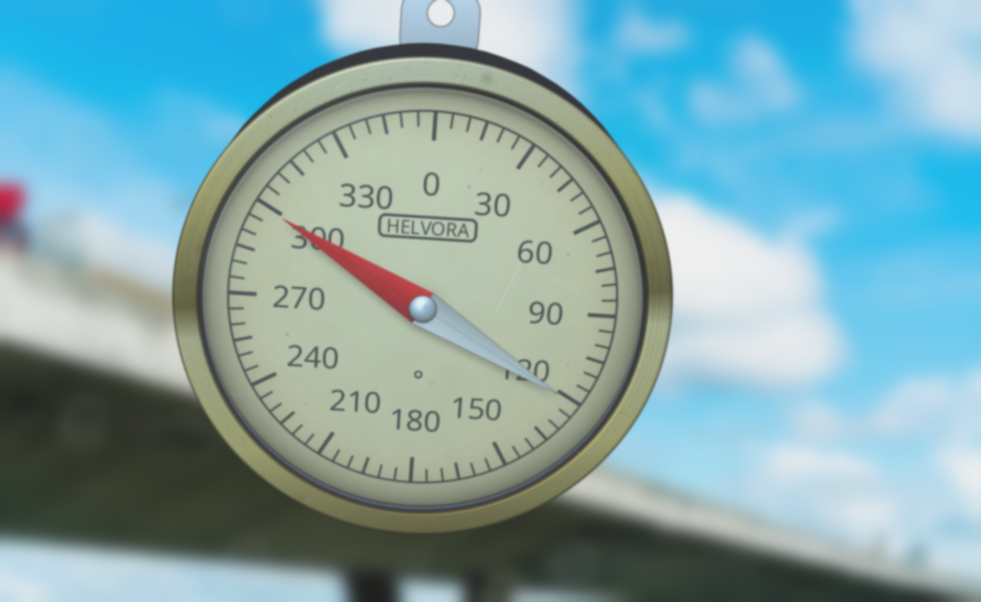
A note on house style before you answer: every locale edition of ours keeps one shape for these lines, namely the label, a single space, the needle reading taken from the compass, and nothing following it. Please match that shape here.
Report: 300 °
